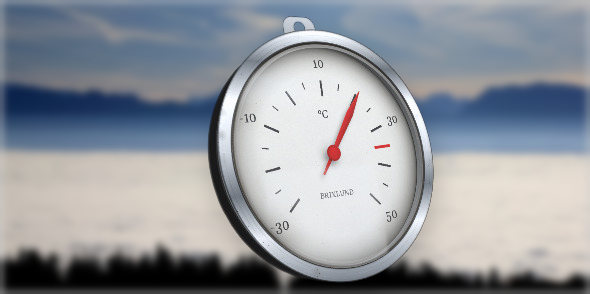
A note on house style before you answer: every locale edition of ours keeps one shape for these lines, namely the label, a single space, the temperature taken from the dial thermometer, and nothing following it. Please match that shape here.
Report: 20 °C
